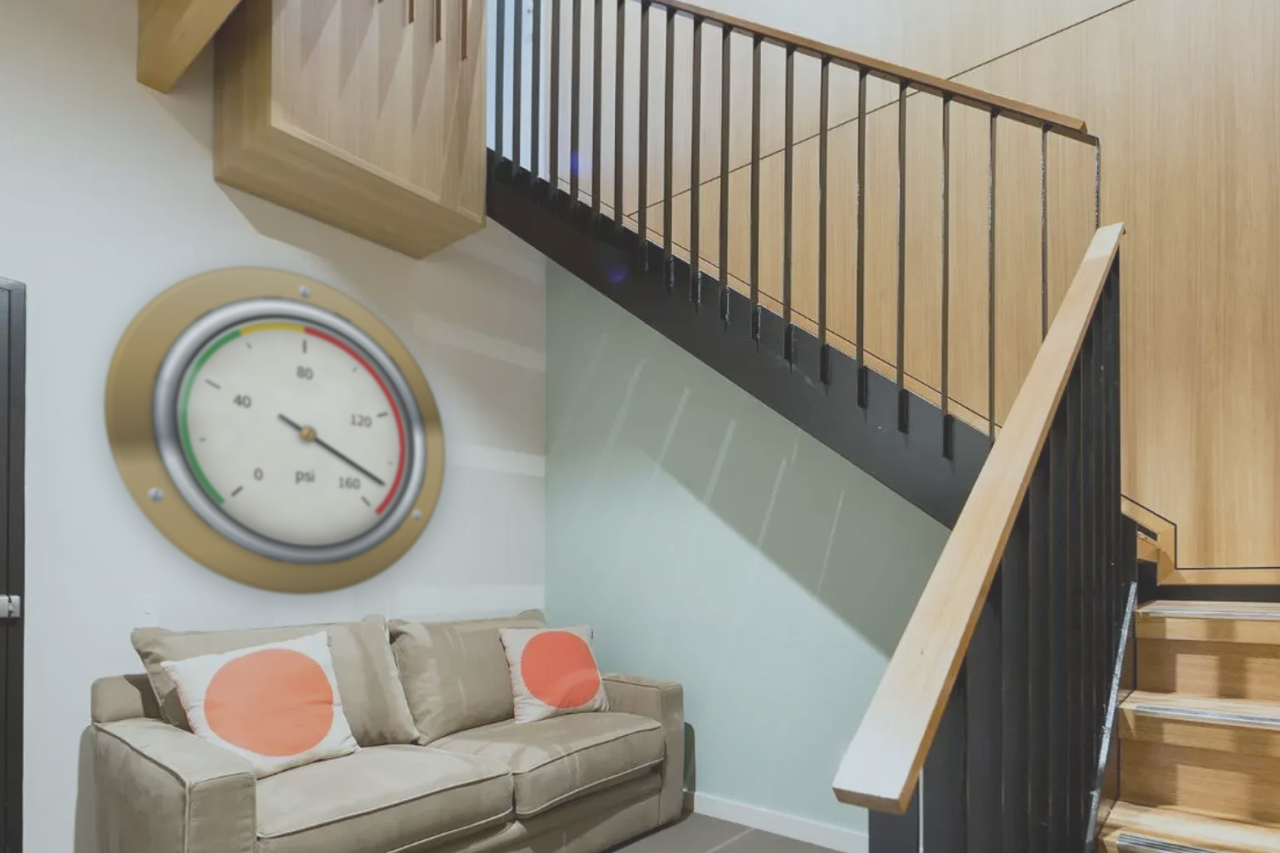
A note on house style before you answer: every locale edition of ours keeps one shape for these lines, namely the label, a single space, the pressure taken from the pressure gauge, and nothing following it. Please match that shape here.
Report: 150 psi
